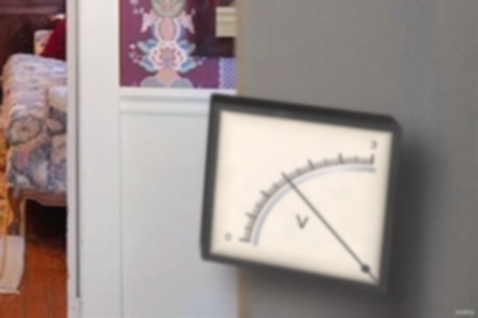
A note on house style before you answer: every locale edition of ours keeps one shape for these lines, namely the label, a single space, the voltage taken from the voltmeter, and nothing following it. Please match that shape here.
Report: 1.5 V
